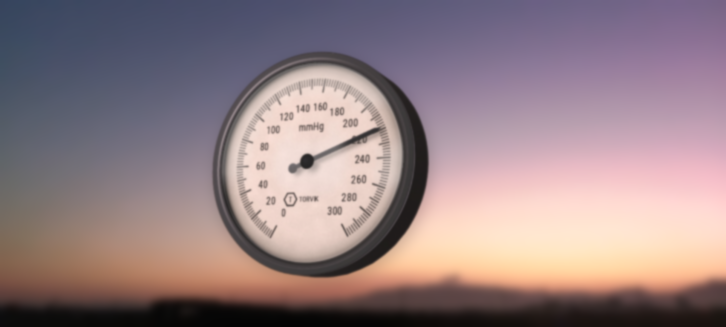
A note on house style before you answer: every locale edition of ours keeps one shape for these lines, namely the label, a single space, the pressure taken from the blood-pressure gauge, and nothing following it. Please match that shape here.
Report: 220 mmHg
